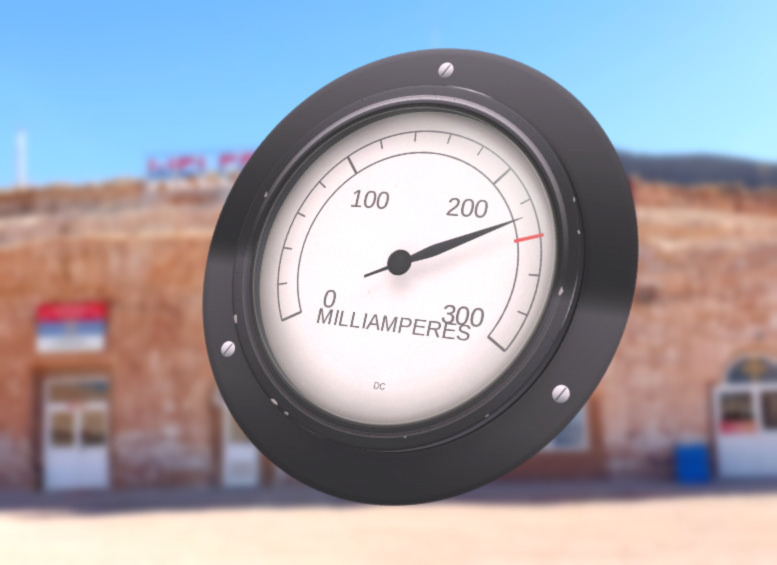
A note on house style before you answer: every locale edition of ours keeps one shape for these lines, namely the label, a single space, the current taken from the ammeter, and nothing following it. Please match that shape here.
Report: 230 mA
